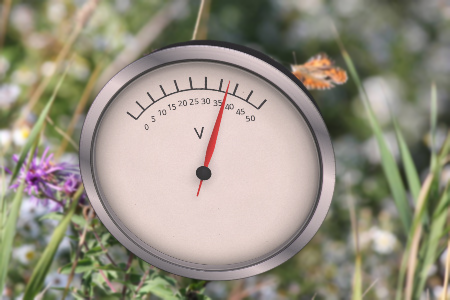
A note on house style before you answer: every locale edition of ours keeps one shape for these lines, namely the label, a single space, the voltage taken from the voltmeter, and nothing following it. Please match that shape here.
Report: 37.5 V
